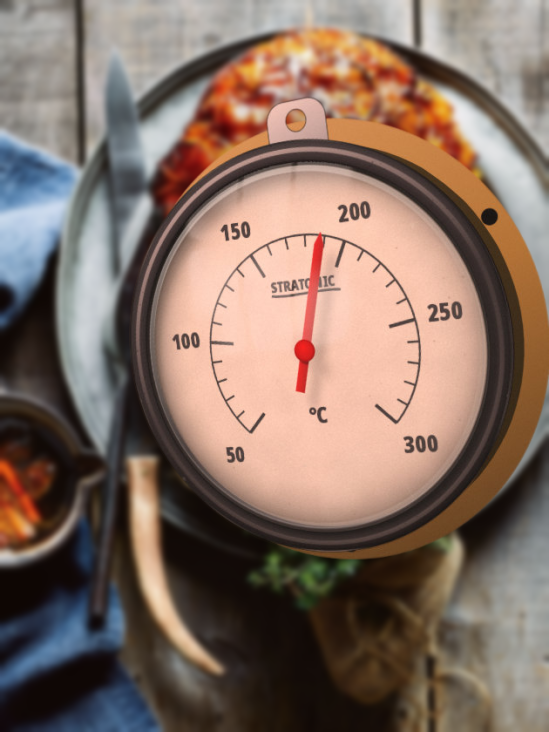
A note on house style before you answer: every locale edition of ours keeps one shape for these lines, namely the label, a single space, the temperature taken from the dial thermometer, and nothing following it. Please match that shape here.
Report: 190 °C
